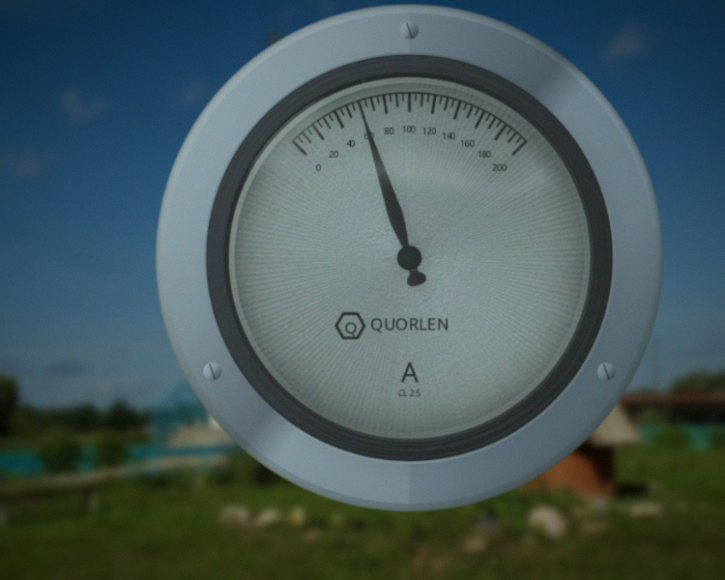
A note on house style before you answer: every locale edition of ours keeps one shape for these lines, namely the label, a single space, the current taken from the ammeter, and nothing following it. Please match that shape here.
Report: 60 A
